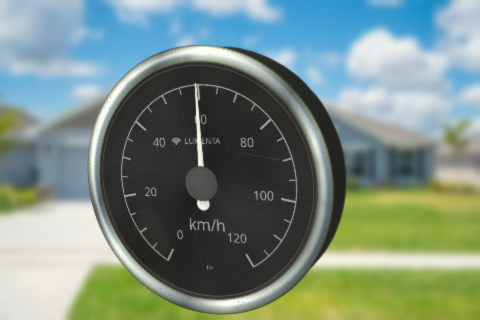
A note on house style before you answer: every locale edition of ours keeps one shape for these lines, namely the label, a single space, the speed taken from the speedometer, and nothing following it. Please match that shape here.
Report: 60 km/h
